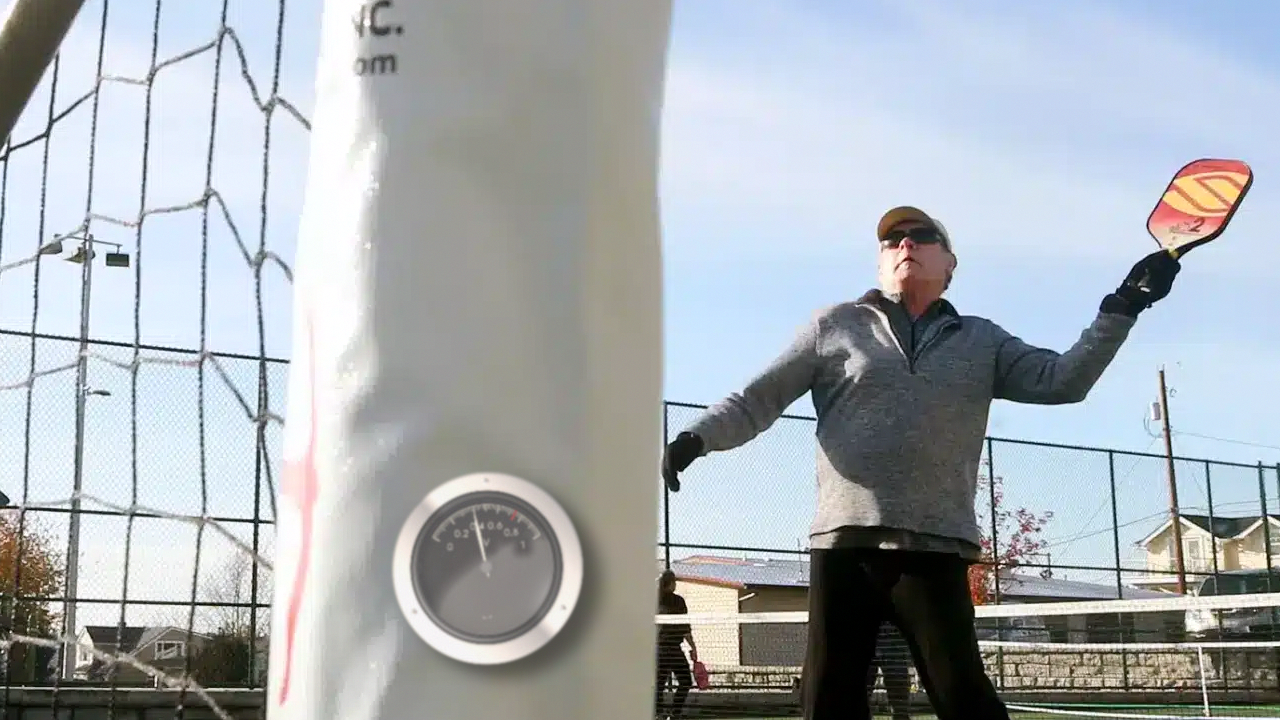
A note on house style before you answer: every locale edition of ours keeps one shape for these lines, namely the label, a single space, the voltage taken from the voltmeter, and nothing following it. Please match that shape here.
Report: 0.4 V
